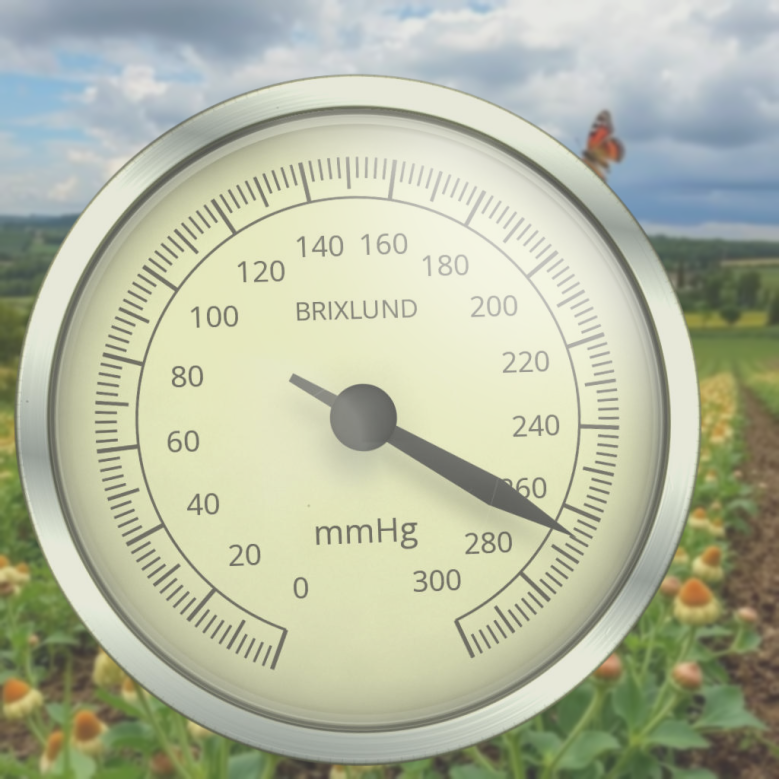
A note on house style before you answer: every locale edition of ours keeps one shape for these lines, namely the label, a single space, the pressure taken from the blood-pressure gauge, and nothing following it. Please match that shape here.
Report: 266 mmHg
